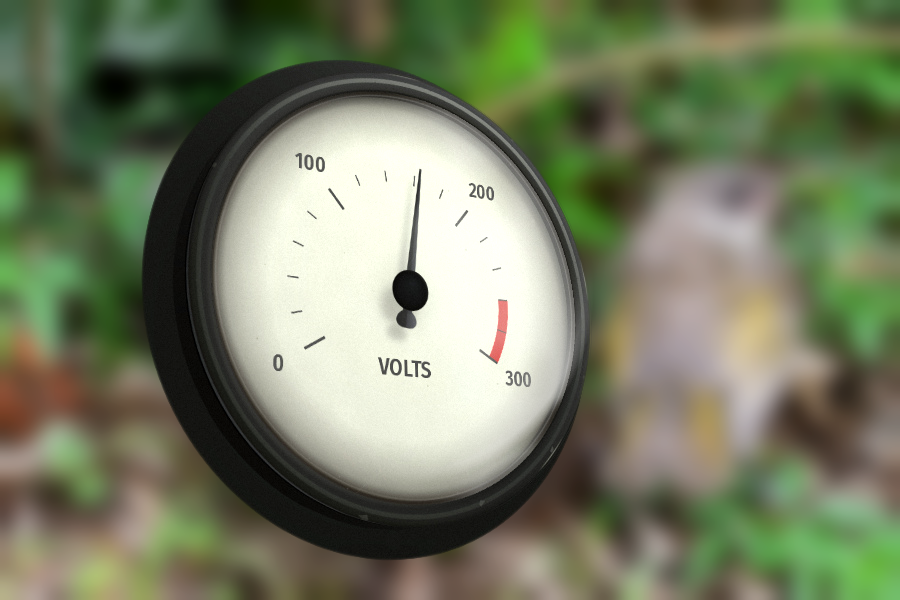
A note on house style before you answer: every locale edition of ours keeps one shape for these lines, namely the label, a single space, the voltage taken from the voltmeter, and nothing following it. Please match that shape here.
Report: 160 V
